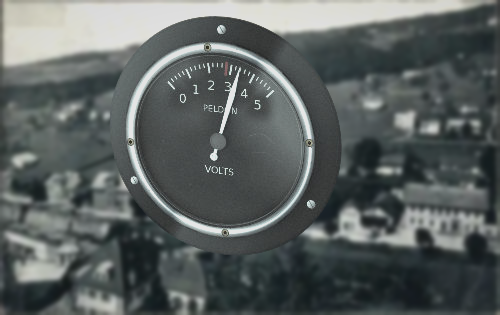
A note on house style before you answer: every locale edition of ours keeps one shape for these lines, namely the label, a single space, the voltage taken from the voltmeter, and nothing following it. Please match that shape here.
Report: 3.4 V
